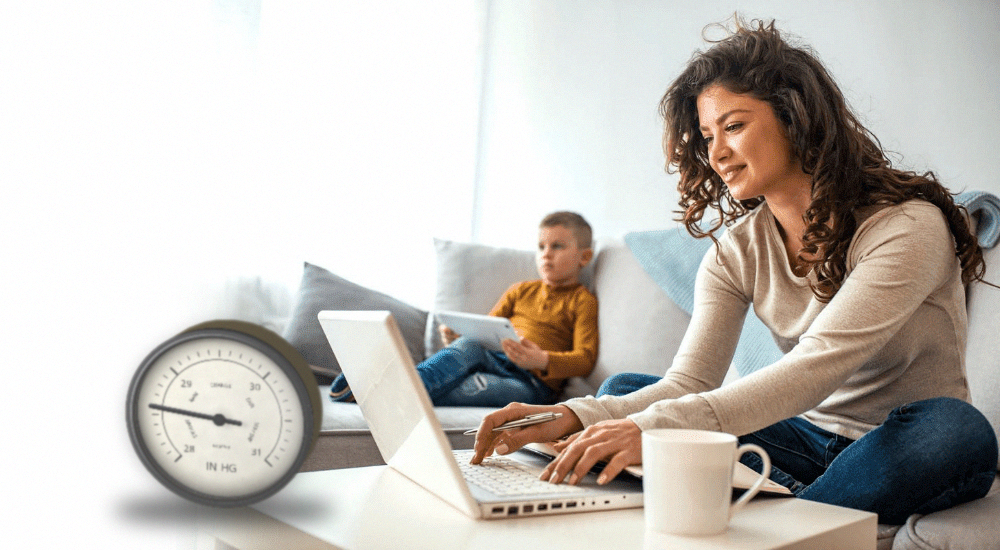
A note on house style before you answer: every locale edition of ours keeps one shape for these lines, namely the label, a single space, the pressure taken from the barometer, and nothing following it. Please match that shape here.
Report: 28.6 inHg
